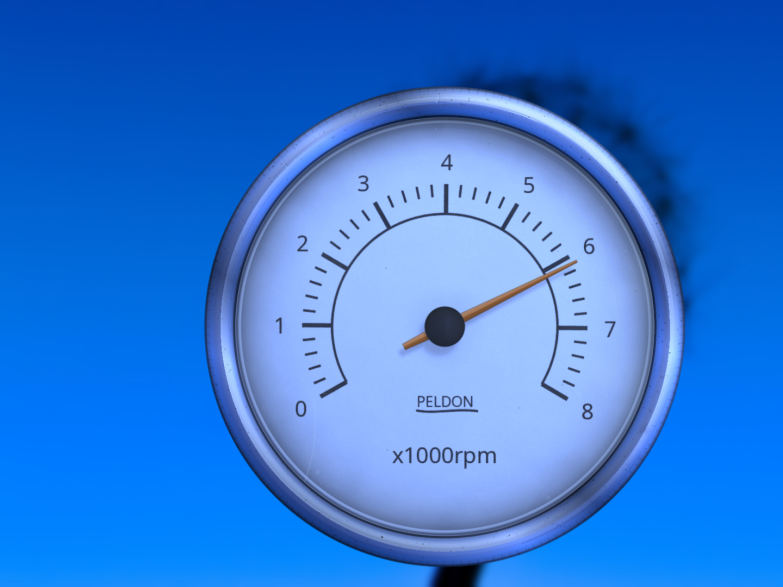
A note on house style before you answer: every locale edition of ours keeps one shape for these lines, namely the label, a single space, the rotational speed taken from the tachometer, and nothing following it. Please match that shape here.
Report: 6100 rpm
